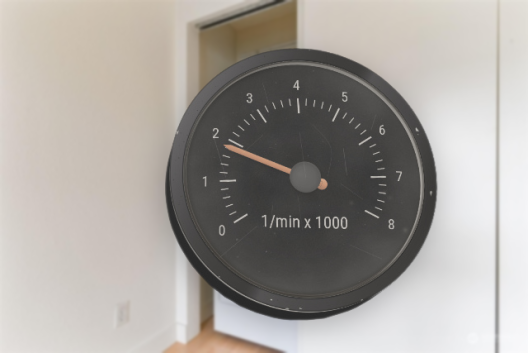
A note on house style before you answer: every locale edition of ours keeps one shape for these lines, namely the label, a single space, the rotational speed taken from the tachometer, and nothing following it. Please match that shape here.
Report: 1800 rpm
